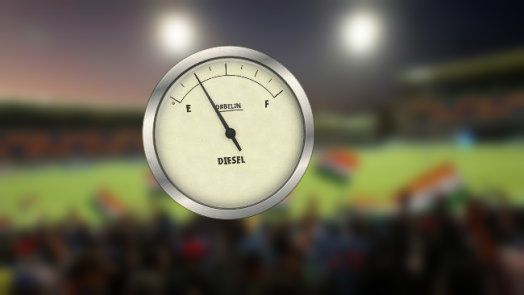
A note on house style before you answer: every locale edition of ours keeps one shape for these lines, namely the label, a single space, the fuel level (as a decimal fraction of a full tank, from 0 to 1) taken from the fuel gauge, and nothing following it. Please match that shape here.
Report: 0.25
